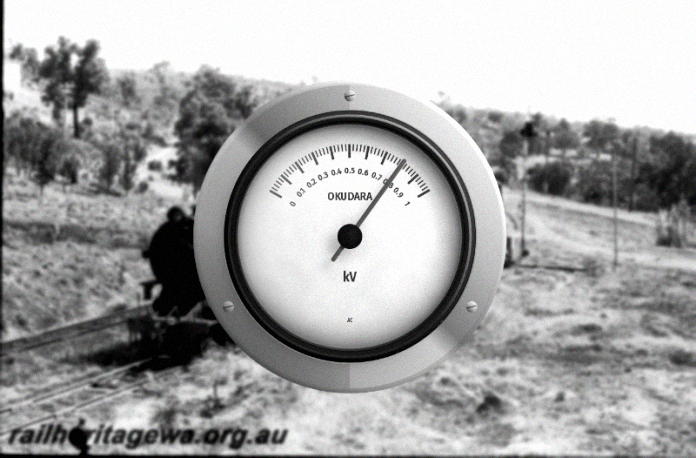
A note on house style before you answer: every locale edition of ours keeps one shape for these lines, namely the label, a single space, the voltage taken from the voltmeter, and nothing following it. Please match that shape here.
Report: 0.8 kV
